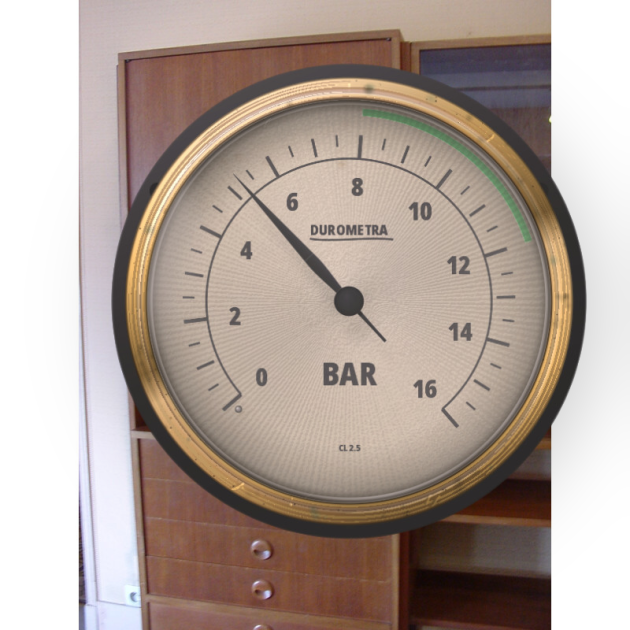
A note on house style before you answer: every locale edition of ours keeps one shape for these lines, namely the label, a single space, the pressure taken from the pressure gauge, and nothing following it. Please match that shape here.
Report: 5.25 bar
